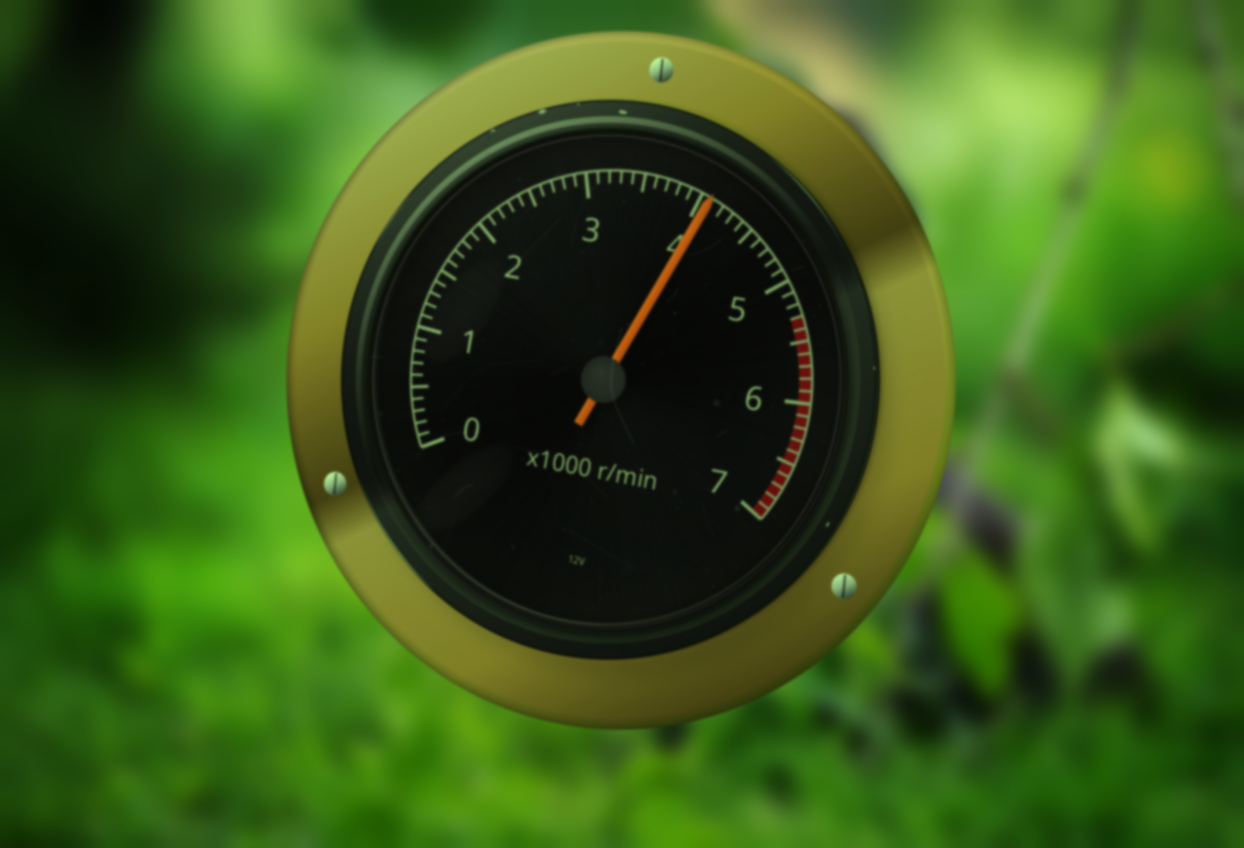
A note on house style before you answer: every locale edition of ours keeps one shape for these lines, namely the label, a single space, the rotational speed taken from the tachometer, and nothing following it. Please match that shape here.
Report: 4100 rpm
